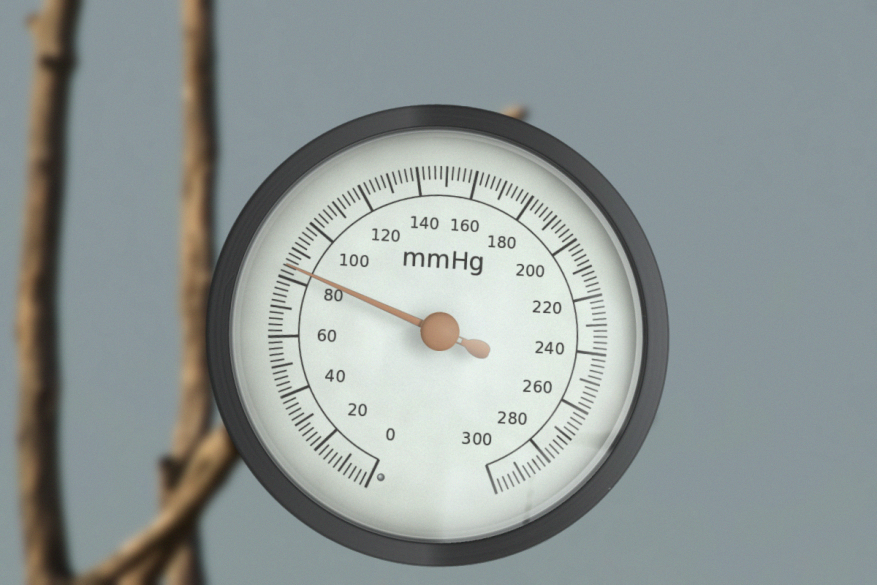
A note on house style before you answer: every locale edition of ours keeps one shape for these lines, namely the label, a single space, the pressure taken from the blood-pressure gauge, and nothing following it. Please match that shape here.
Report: 84 mmHg
